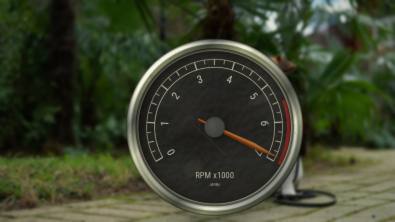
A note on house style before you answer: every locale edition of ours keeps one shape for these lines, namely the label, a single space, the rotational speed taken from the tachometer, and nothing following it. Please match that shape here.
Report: 6875 rpm
